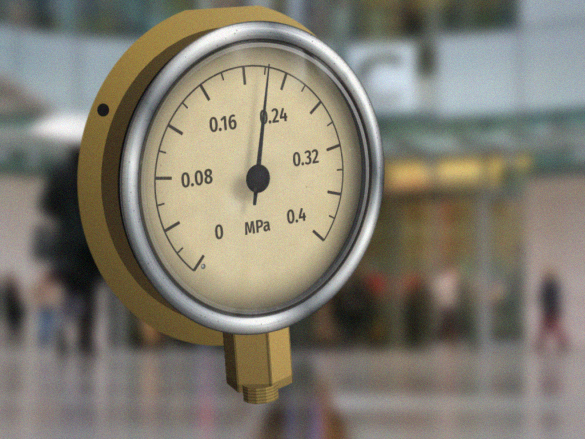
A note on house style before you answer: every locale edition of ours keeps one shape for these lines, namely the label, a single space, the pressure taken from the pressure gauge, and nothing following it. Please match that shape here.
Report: 0.22 MPa
